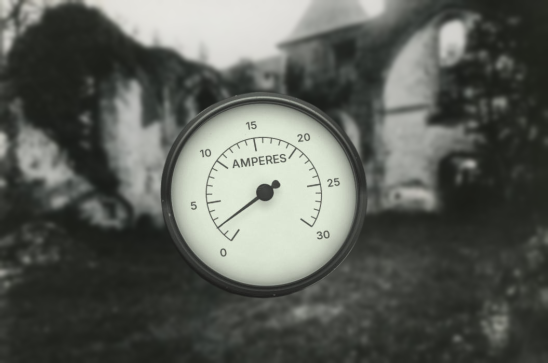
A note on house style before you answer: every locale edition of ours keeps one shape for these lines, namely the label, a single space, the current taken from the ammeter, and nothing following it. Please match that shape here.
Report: 2 A
